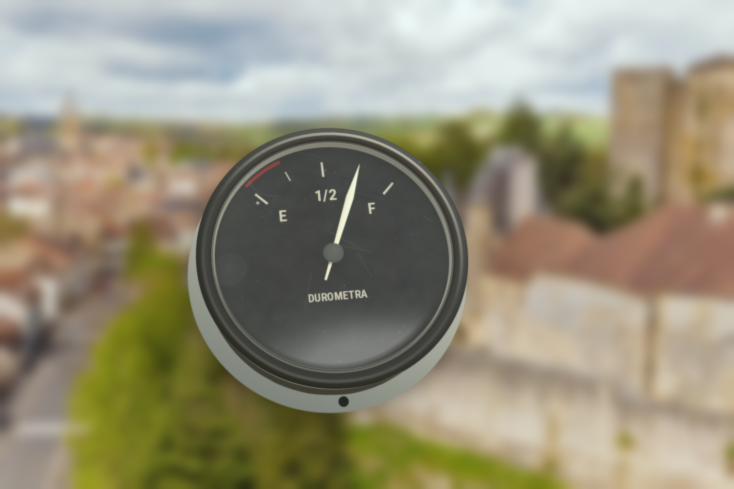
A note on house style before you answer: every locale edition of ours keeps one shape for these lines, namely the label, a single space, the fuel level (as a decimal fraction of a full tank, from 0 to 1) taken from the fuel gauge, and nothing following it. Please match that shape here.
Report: 0.75
